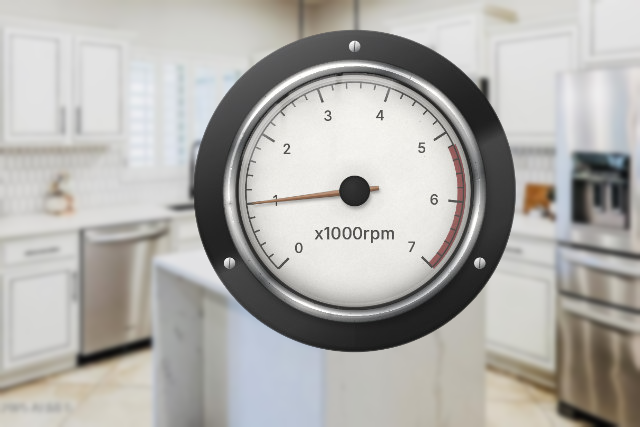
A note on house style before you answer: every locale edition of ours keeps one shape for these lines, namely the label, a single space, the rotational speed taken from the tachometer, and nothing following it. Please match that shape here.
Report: 1000 rpm
